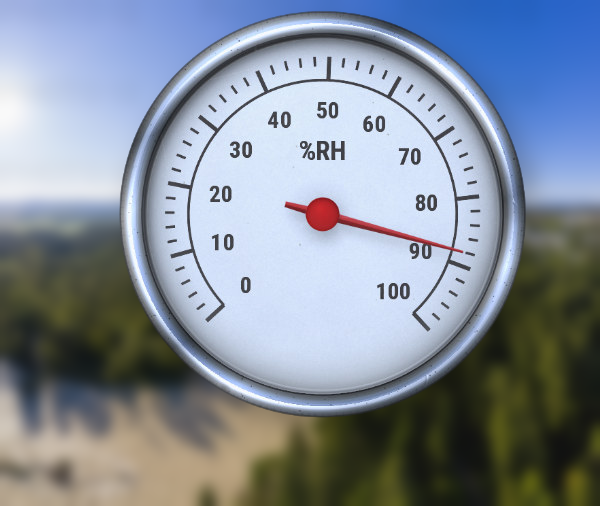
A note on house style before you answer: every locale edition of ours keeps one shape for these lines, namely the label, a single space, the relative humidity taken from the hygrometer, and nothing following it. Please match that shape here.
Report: 88 %
